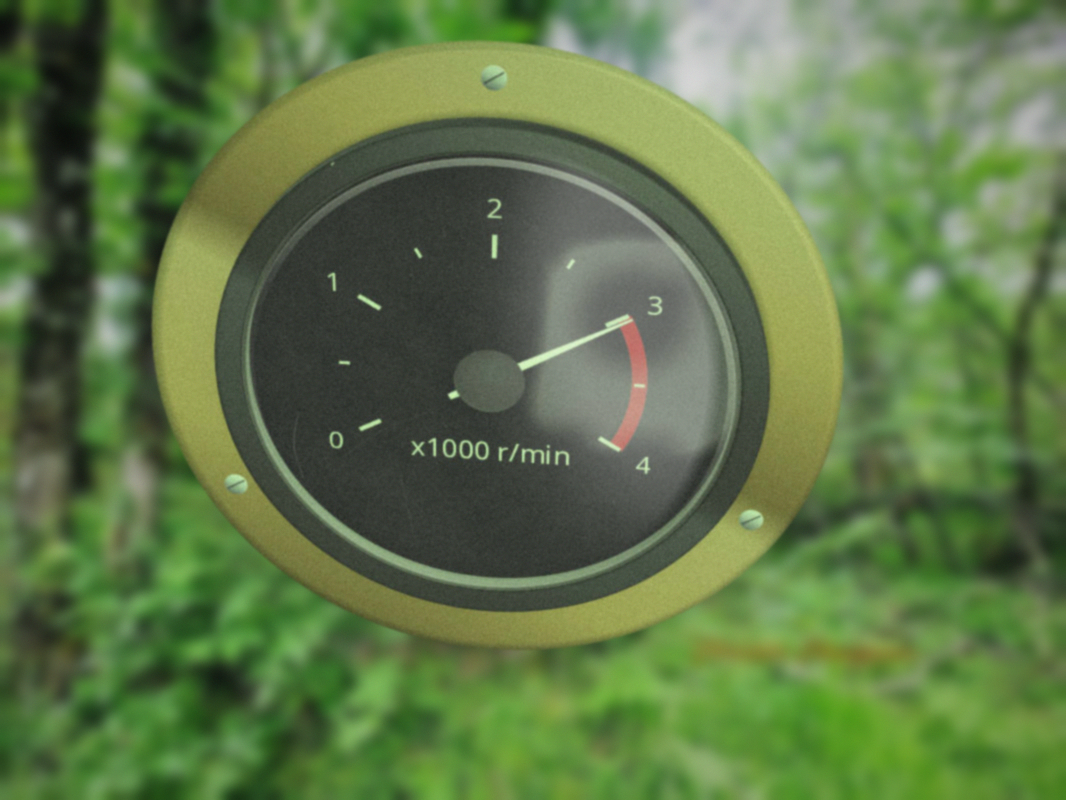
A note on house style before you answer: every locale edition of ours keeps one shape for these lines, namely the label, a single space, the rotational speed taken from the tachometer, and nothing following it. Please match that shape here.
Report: 3000 rpm
